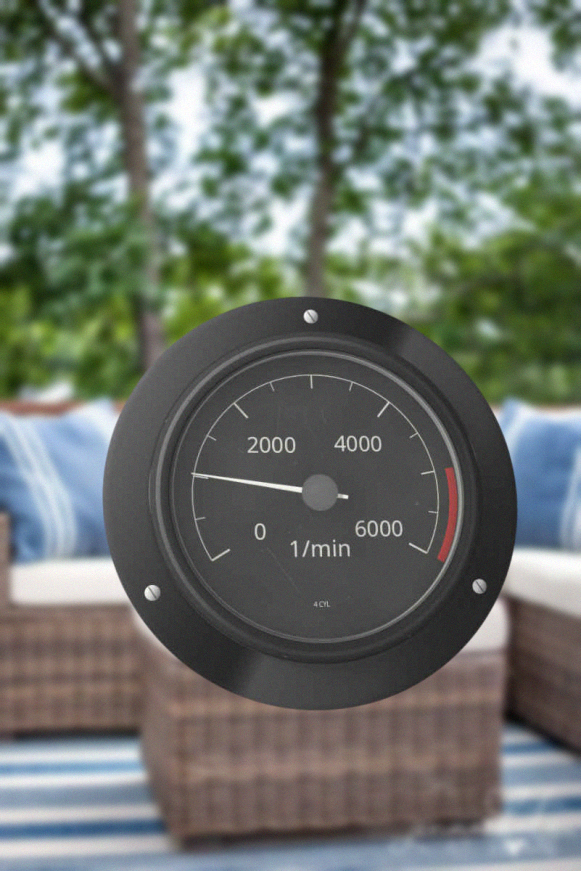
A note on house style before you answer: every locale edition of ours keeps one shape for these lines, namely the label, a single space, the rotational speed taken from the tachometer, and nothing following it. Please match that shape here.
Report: 1000 rpm
